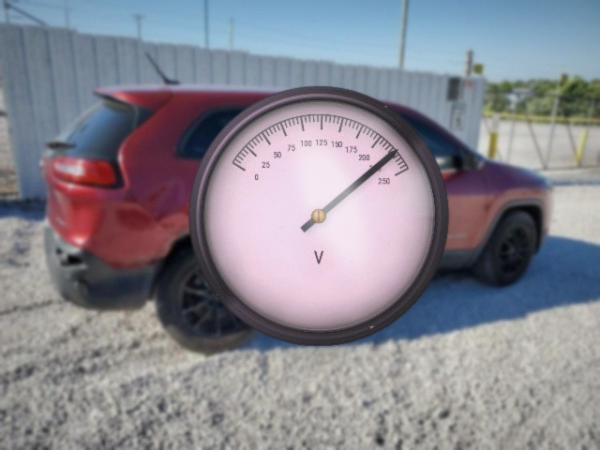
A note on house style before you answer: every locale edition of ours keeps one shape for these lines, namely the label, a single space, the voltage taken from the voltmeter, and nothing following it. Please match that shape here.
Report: 225 V
